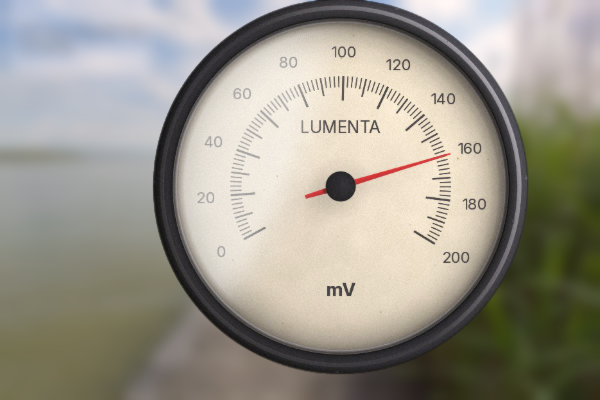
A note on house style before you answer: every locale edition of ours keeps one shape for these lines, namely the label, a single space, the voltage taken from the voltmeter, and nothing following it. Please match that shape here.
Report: 160 mV
